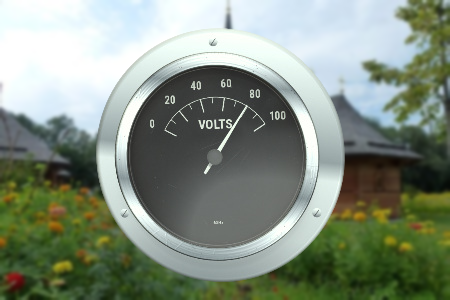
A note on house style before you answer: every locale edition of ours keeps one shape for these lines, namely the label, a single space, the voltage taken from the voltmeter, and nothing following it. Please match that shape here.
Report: 80 V
